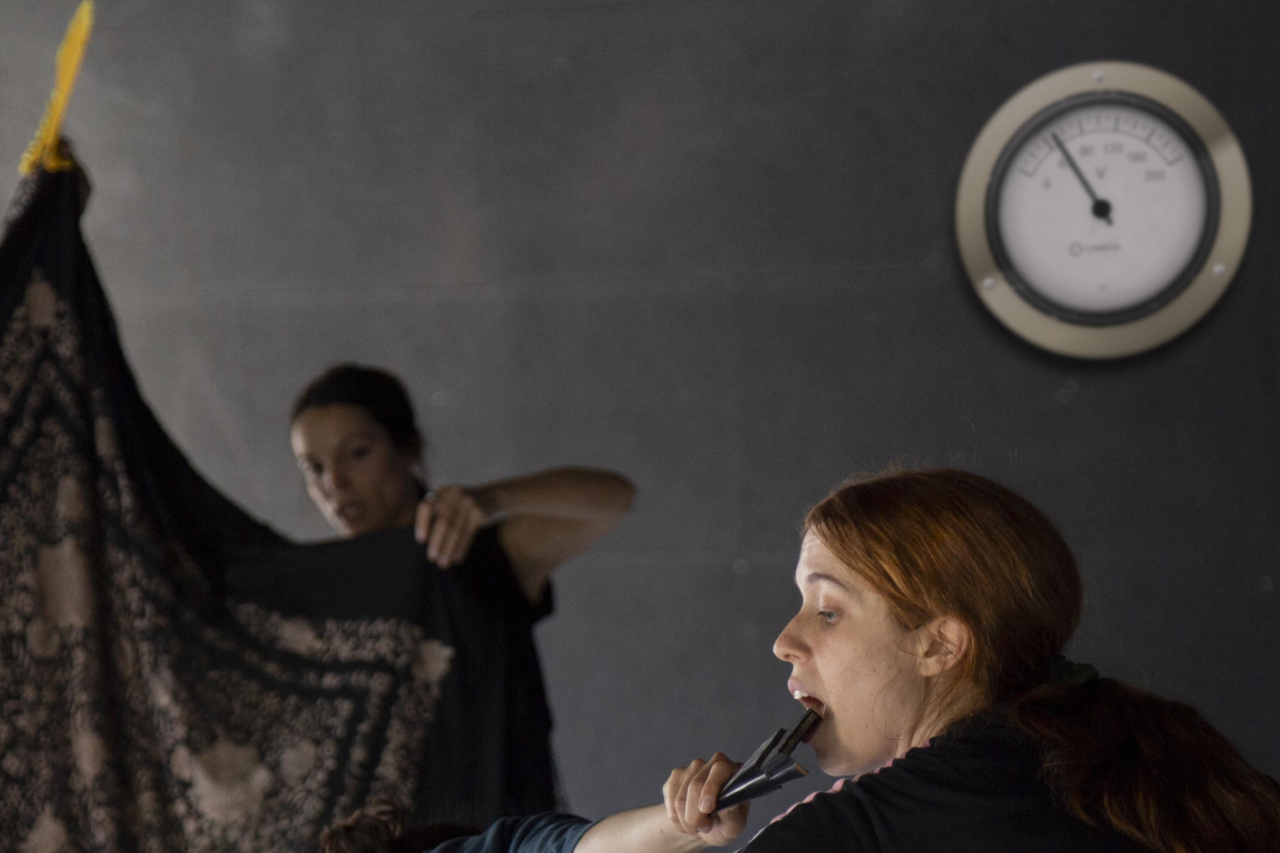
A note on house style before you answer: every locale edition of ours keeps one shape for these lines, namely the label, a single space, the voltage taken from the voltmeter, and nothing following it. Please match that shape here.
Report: 50 V
